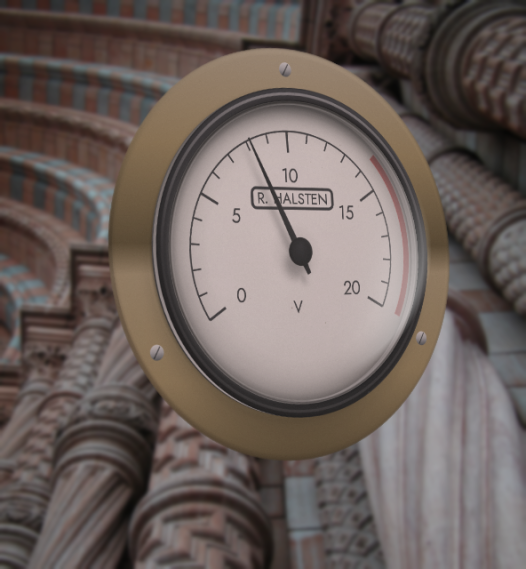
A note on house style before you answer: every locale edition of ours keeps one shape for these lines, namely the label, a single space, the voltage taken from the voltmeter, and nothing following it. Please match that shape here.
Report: 8 V
